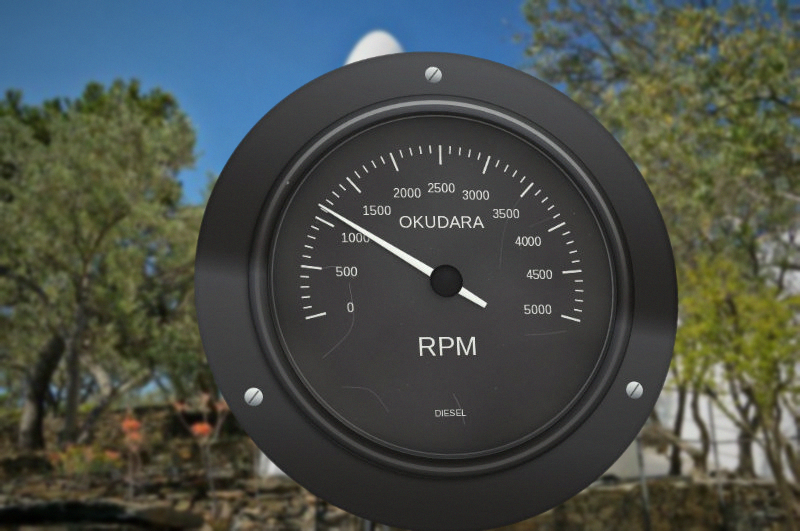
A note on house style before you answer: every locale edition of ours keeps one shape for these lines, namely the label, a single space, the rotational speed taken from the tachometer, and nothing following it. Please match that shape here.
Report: 1100 rpm
